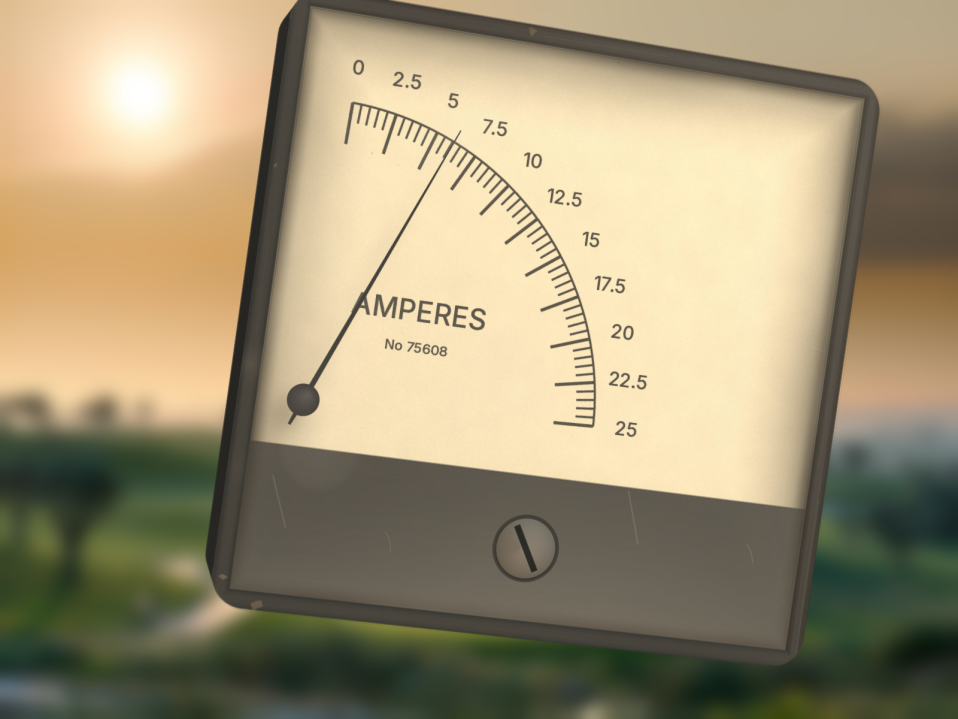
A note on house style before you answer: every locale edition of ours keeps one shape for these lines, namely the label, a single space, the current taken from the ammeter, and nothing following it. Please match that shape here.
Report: 6 A
